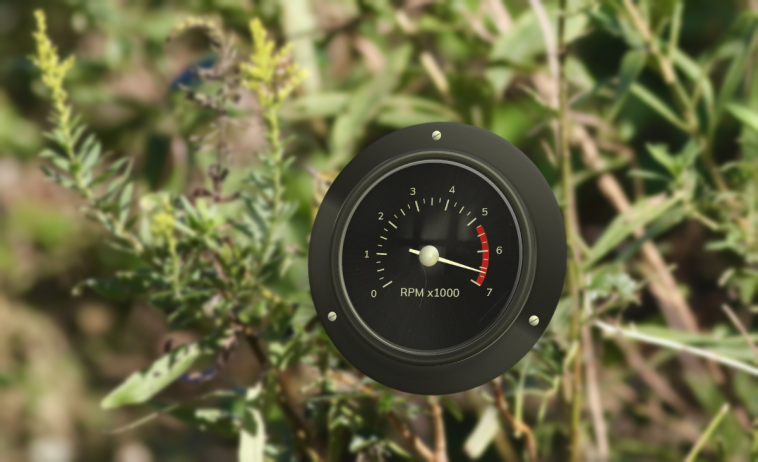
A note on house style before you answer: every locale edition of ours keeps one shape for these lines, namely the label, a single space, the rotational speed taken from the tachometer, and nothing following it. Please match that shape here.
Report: 6625 rpm
